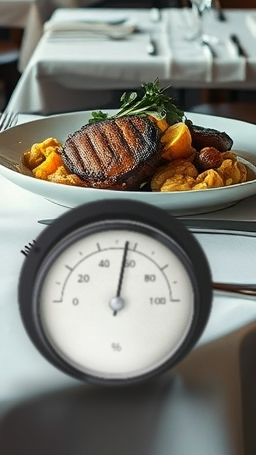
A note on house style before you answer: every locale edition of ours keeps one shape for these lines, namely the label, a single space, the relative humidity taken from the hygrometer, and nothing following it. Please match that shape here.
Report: 55 %
